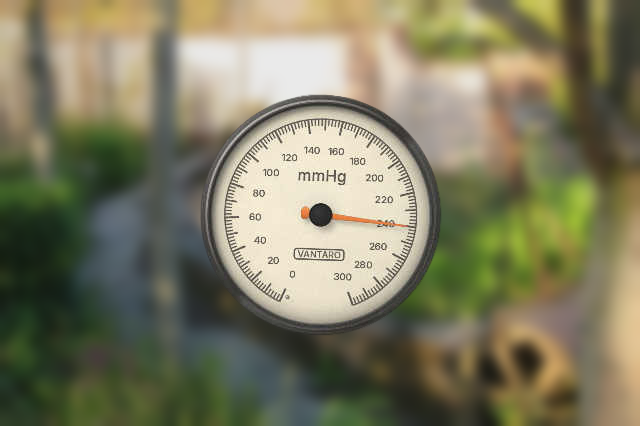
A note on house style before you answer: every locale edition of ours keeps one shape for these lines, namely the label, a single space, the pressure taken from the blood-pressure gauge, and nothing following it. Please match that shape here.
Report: 240 mmHg
